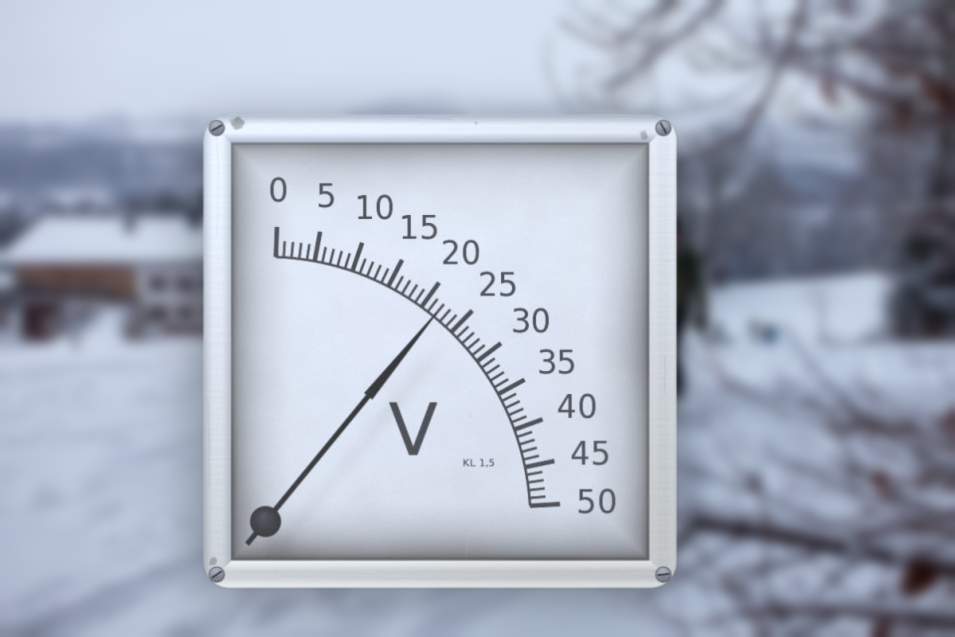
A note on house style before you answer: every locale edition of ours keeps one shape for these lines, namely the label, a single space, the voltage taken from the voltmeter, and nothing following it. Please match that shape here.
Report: 22 V
